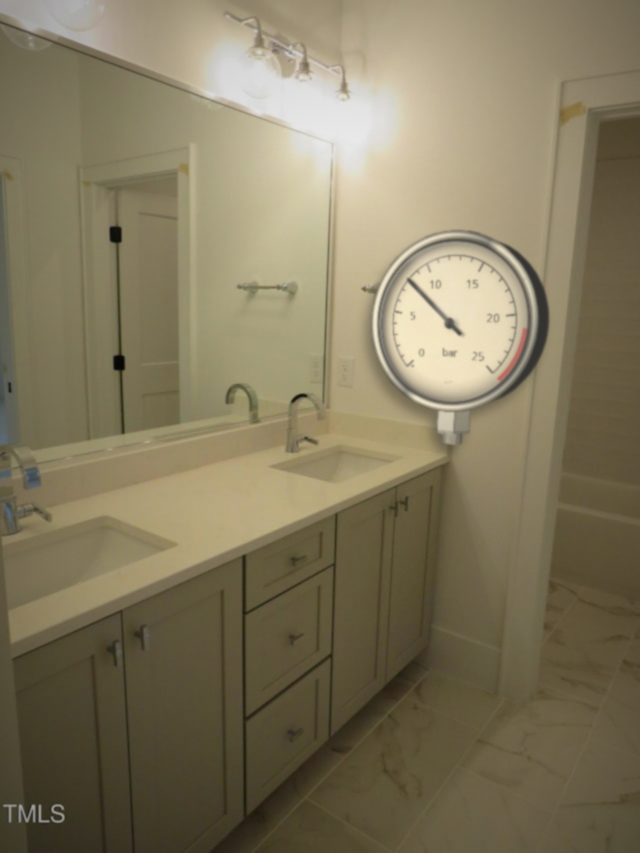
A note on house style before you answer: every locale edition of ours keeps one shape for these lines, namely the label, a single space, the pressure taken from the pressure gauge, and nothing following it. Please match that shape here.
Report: 8 bar
